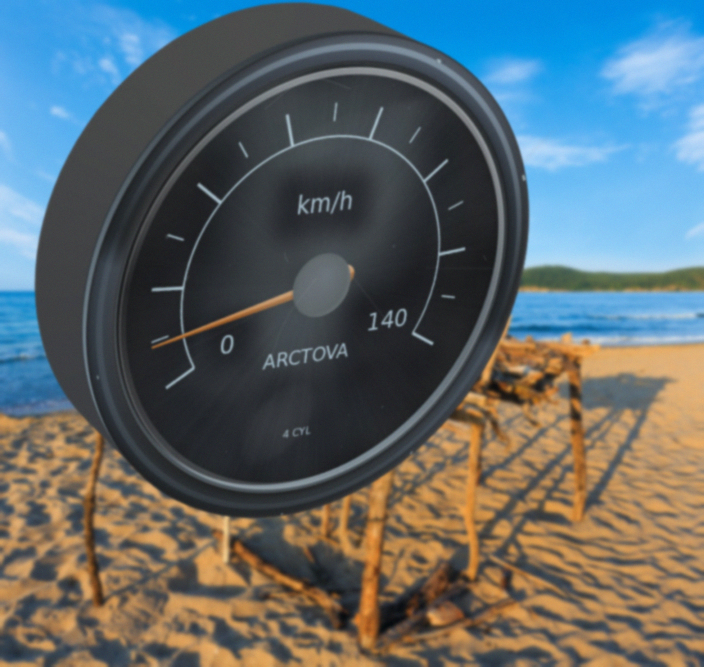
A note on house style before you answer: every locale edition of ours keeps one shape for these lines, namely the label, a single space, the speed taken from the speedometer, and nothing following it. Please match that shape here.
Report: 10 km/h
